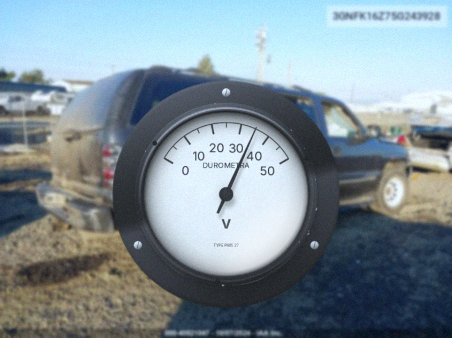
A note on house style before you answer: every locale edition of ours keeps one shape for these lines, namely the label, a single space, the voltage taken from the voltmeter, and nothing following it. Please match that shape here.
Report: 35 V
